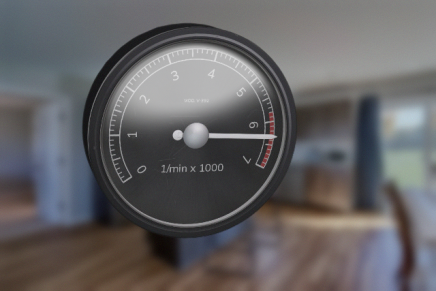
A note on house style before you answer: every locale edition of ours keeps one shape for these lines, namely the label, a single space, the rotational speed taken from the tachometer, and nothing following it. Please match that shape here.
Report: 6300 rpm
